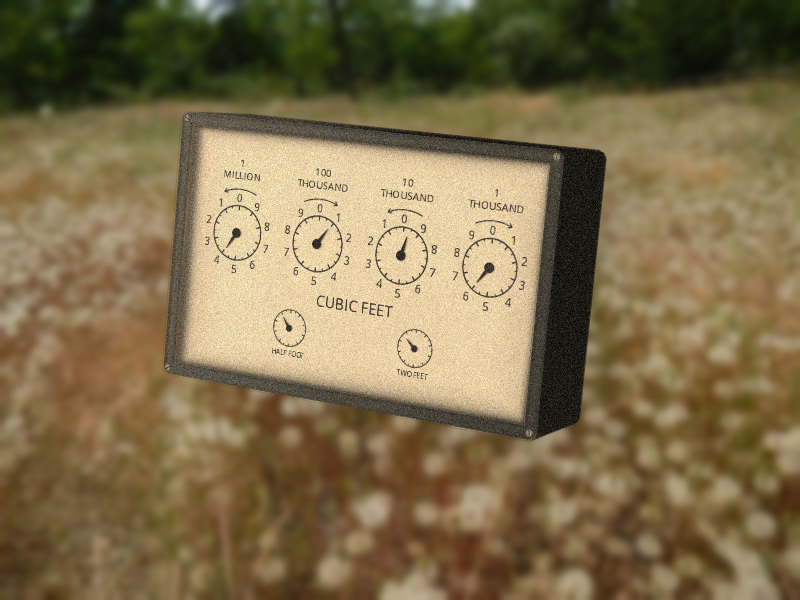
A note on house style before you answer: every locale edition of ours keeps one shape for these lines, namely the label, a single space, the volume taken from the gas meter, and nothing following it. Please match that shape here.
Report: 409600 ft³
